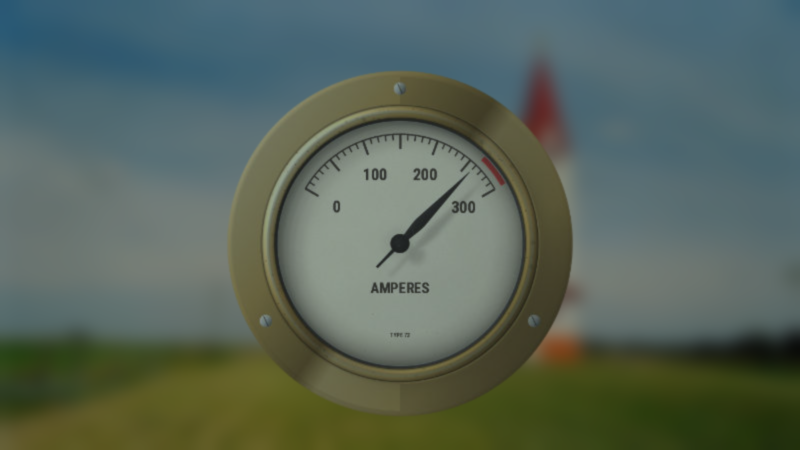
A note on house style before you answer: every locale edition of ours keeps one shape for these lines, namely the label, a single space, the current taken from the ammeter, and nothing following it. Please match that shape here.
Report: 260 A
